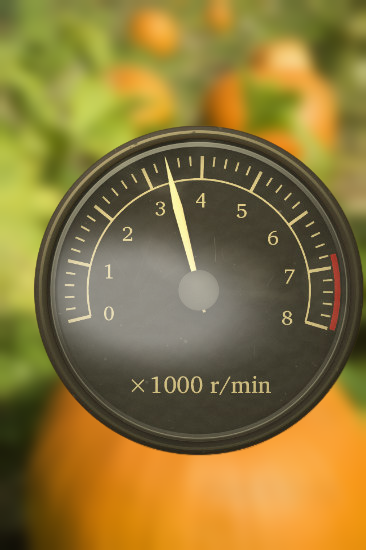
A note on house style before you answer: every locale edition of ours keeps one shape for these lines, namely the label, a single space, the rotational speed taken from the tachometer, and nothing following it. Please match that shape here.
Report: 3400 rpm
